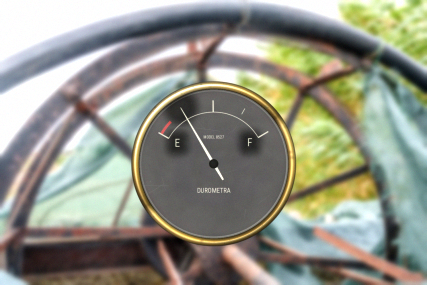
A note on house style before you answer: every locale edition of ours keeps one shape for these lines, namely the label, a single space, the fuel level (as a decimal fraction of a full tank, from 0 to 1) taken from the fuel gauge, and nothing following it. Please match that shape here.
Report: 0.25
